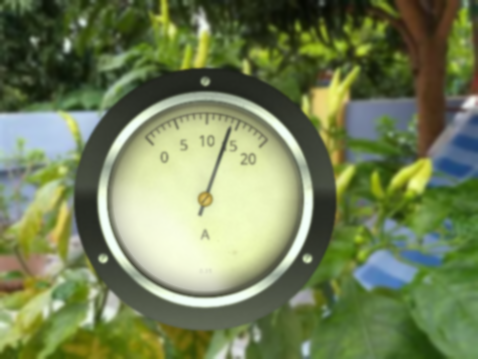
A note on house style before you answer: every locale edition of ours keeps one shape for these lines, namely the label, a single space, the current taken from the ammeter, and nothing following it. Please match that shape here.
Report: 14 A
